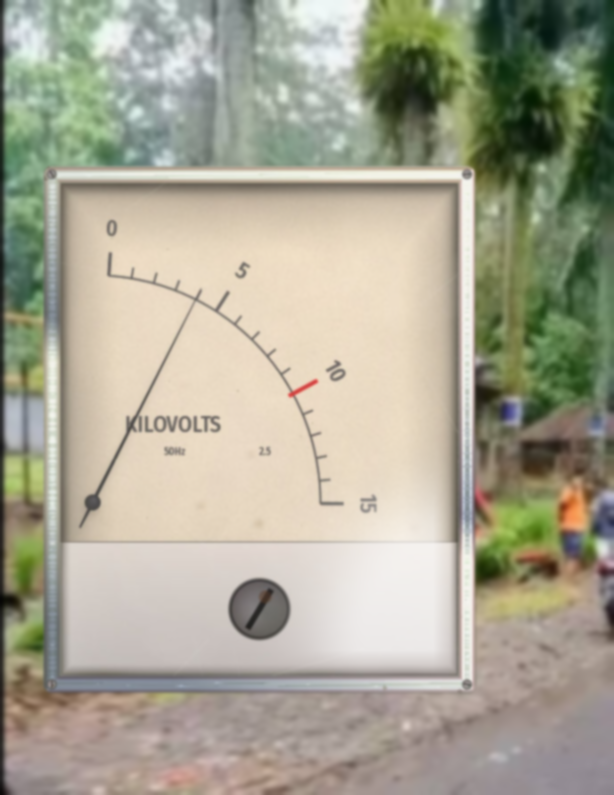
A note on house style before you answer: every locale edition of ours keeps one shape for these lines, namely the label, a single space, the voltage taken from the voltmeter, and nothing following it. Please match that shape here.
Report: 4 kV
